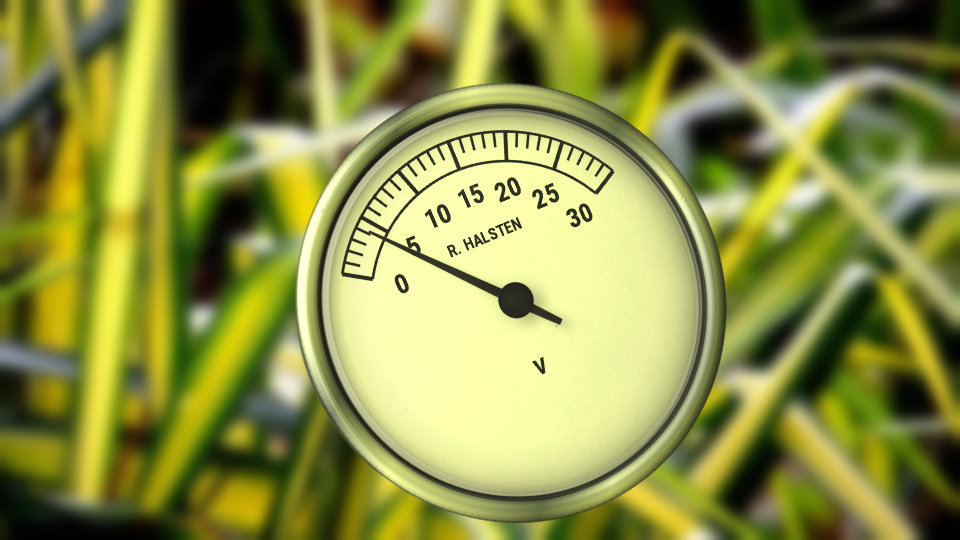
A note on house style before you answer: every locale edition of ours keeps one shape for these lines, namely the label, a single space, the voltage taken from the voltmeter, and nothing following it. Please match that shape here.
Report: 4 V
